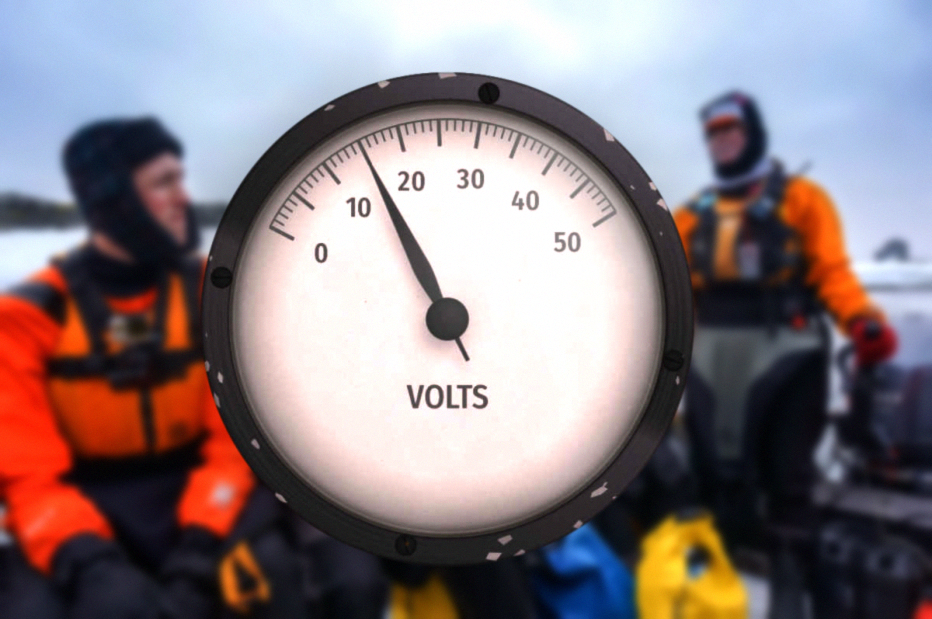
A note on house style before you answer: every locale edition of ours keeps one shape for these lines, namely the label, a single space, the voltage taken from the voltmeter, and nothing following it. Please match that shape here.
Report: 15 V
